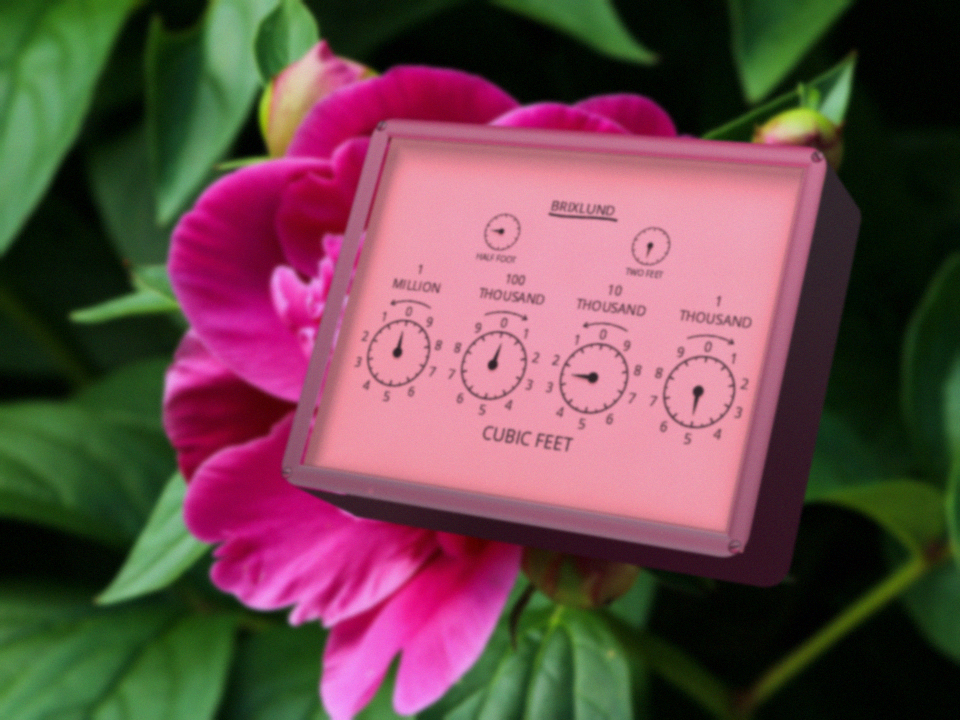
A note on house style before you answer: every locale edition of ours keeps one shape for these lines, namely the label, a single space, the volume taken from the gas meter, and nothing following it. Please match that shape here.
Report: 2500 ft³
